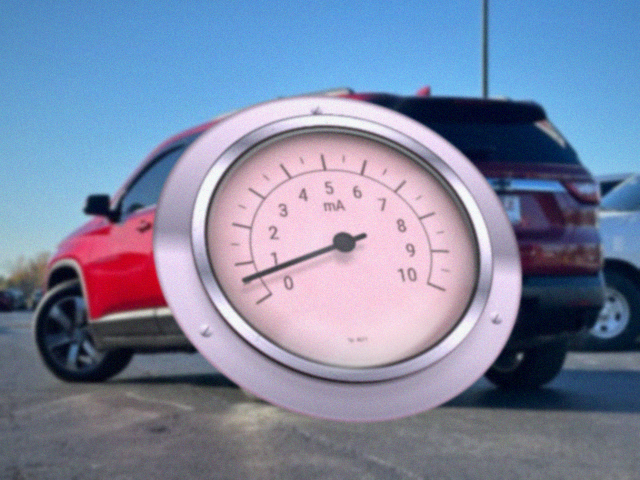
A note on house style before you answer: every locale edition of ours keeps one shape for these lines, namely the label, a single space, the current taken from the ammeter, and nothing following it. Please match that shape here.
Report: 0.5 mA
